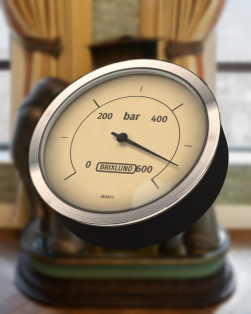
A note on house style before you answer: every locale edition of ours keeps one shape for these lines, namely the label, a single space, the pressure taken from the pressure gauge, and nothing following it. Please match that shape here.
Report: 550 bar
